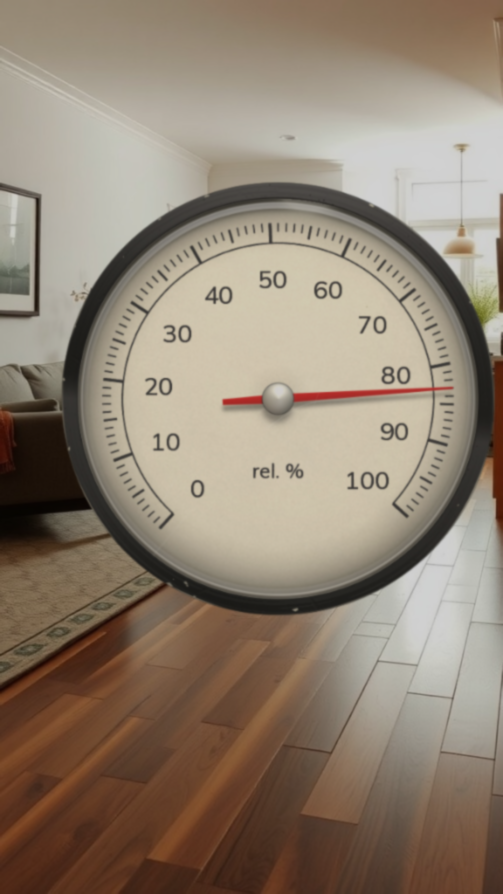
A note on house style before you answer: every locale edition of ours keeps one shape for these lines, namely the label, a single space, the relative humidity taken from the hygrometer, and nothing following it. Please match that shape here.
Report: 83 %
